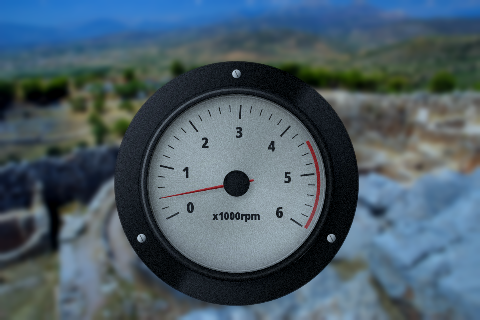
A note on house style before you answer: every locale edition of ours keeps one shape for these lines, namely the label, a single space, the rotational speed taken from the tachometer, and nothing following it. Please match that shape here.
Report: 400 rpm
